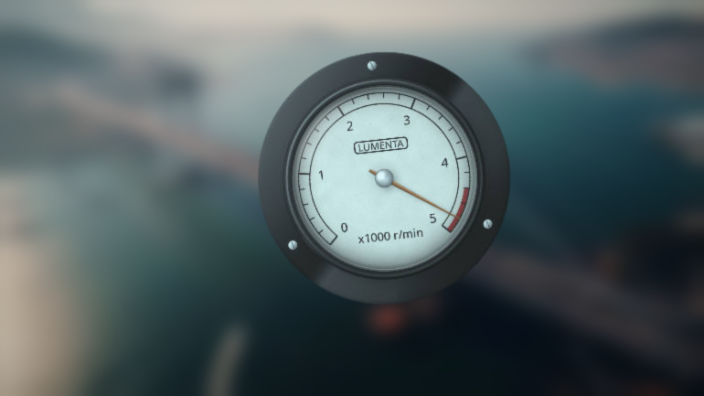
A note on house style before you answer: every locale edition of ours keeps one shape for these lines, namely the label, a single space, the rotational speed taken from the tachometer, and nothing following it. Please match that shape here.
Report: 4800 rpm
